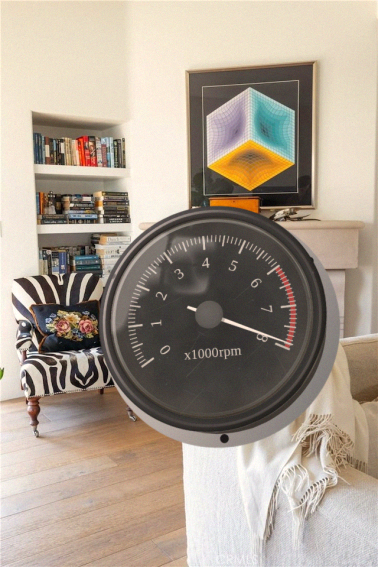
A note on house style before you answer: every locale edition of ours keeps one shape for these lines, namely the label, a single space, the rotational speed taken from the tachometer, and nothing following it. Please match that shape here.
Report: 7900 rpm
